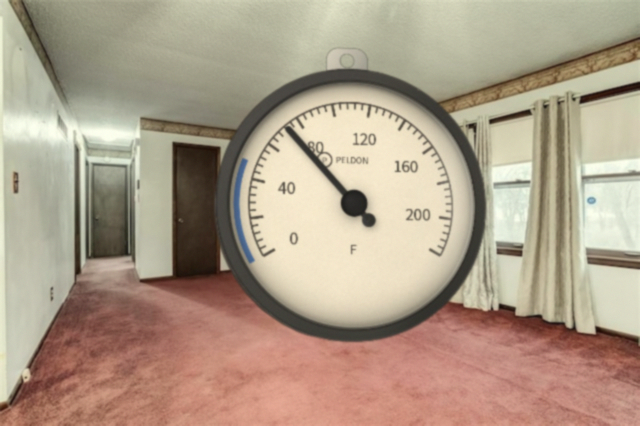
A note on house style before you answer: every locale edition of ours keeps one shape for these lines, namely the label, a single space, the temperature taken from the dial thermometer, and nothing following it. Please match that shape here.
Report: 72 °F
